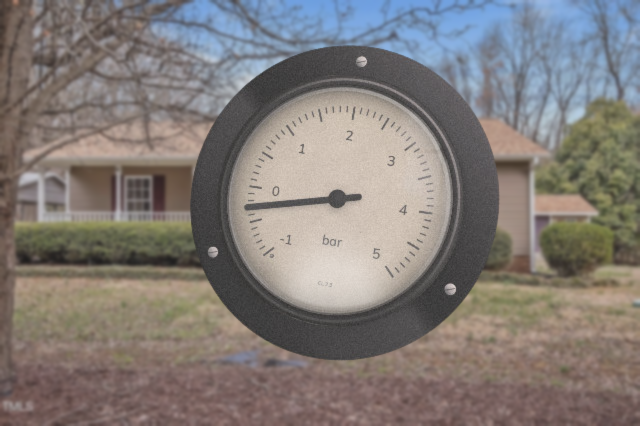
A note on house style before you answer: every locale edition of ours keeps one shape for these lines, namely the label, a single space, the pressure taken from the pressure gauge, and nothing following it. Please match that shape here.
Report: -0.3 bar
